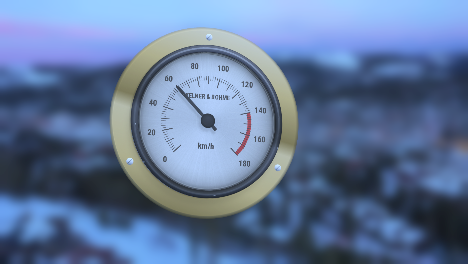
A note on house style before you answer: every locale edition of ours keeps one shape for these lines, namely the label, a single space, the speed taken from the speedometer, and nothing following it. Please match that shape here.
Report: 60 km/h
